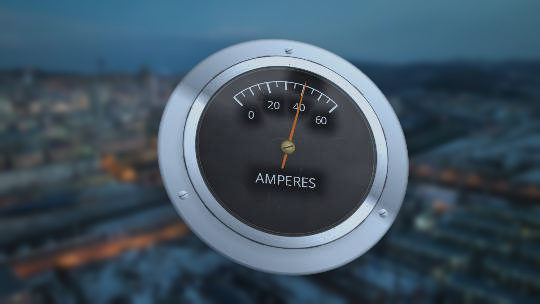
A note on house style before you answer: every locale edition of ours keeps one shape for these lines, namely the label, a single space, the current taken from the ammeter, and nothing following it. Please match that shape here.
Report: 40 A
